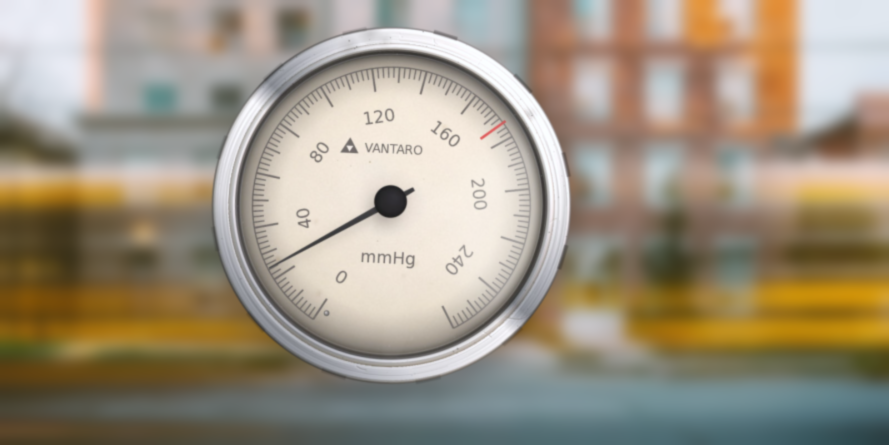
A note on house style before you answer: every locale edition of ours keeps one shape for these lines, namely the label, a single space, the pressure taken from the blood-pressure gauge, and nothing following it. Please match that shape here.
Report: 24 mmHg
